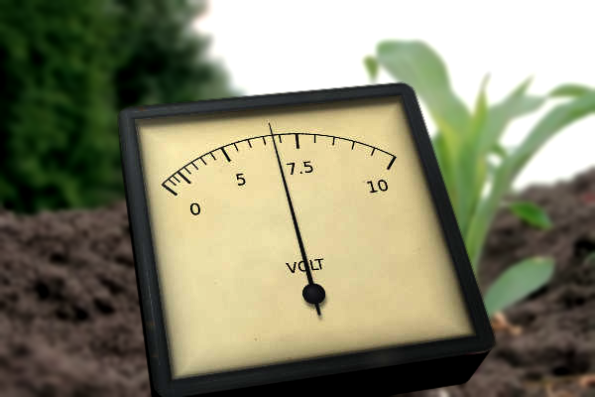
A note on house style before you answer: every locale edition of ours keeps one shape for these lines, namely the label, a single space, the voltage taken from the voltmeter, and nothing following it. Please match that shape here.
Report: 6.75 V
